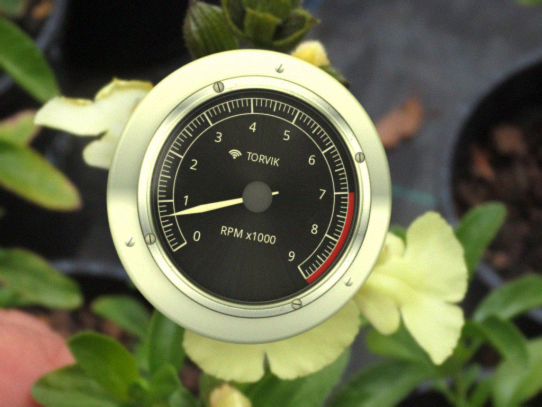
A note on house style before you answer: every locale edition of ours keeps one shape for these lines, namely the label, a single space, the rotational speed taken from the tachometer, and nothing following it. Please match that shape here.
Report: 700 rpm
